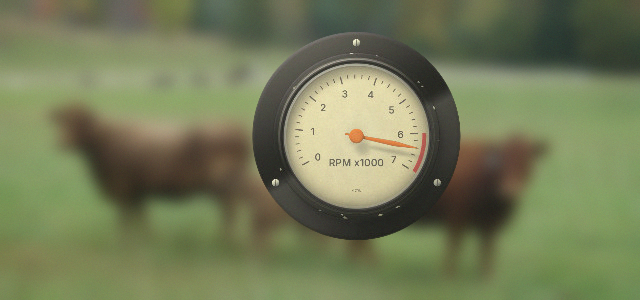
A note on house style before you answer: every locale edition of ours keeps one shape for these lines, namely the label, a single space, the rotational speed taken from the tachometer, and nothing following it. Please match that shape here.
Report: 6400 rpm
